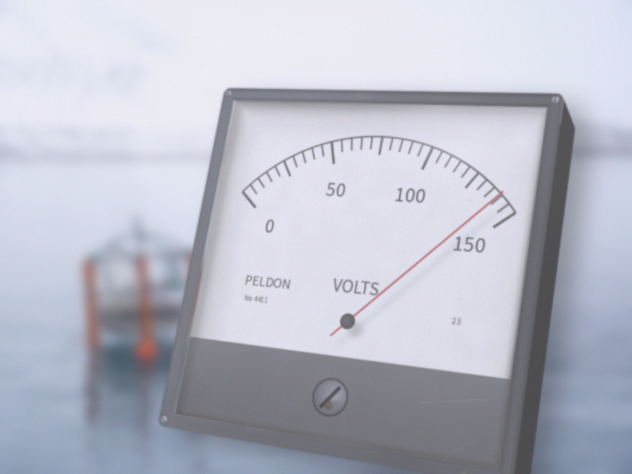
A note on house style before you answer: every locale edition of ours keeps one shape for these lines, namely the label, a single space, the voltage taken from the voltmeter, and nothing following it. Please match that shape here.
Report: 140 V
